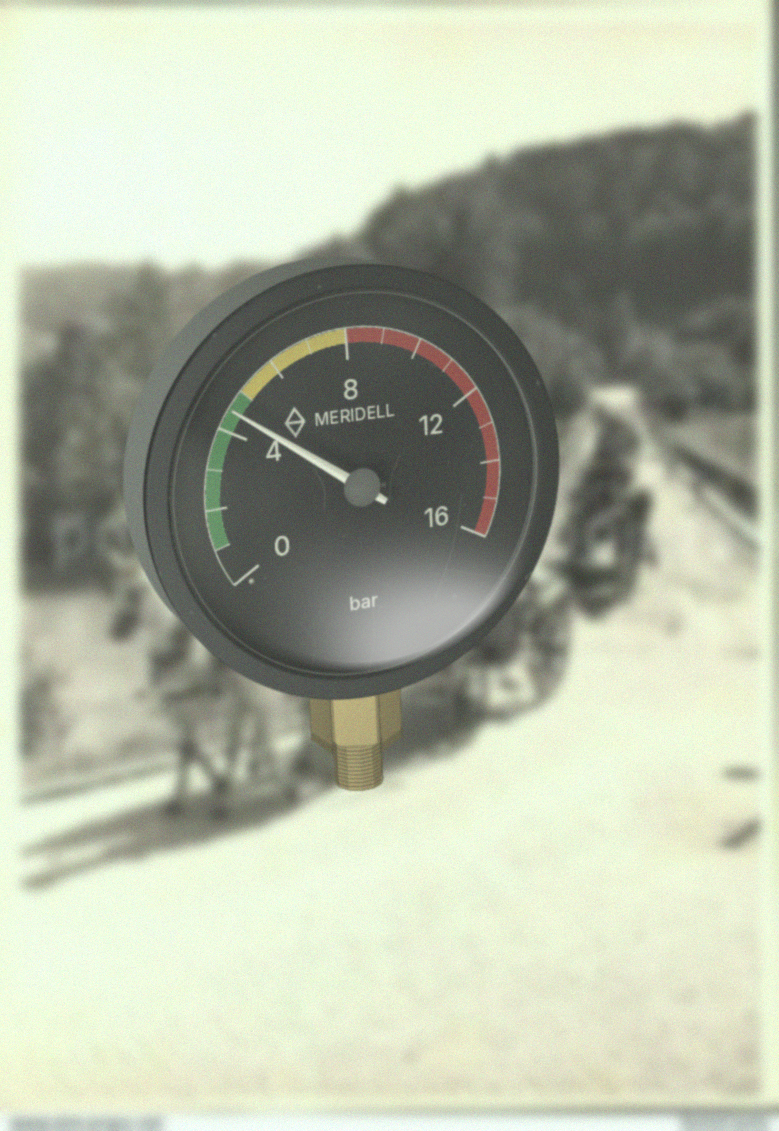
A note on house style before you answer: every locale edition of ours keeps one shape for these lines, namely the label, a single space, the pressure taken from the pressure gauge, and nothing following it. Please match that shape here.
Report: 4.5 bar
